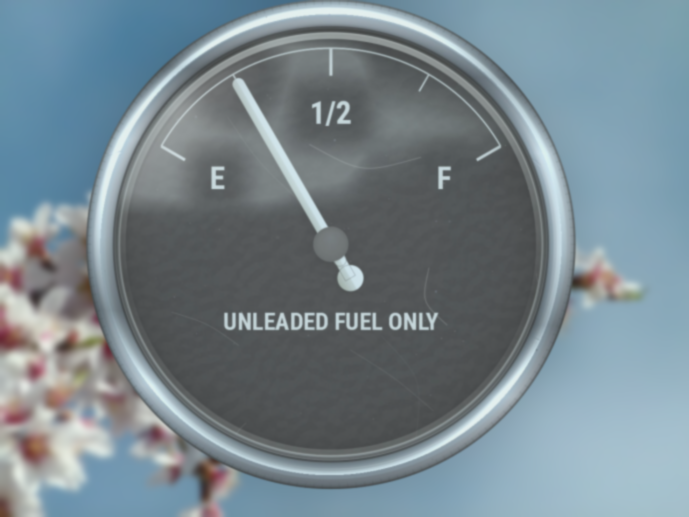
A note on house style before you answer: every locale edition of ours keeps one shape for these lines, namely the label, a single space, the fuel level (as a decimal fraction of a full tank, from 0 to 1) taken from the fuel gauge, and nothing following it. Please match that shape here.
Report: 0.25
